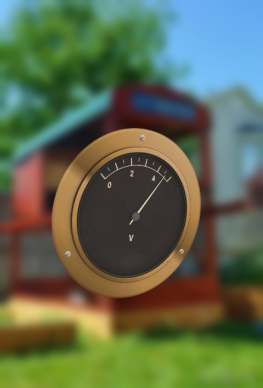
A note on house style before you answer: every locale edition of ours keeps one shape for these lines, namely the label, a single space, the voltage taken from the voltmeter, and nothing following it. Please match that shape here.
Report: 4.5 V
